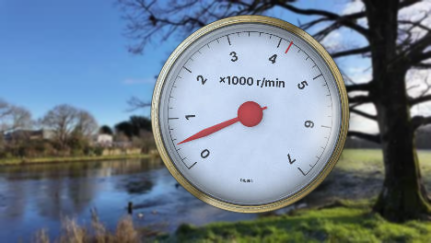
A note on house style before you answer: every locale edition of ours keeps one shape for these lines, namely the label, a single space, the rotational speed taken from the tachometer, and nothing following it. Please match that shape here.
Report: 500 rpm
